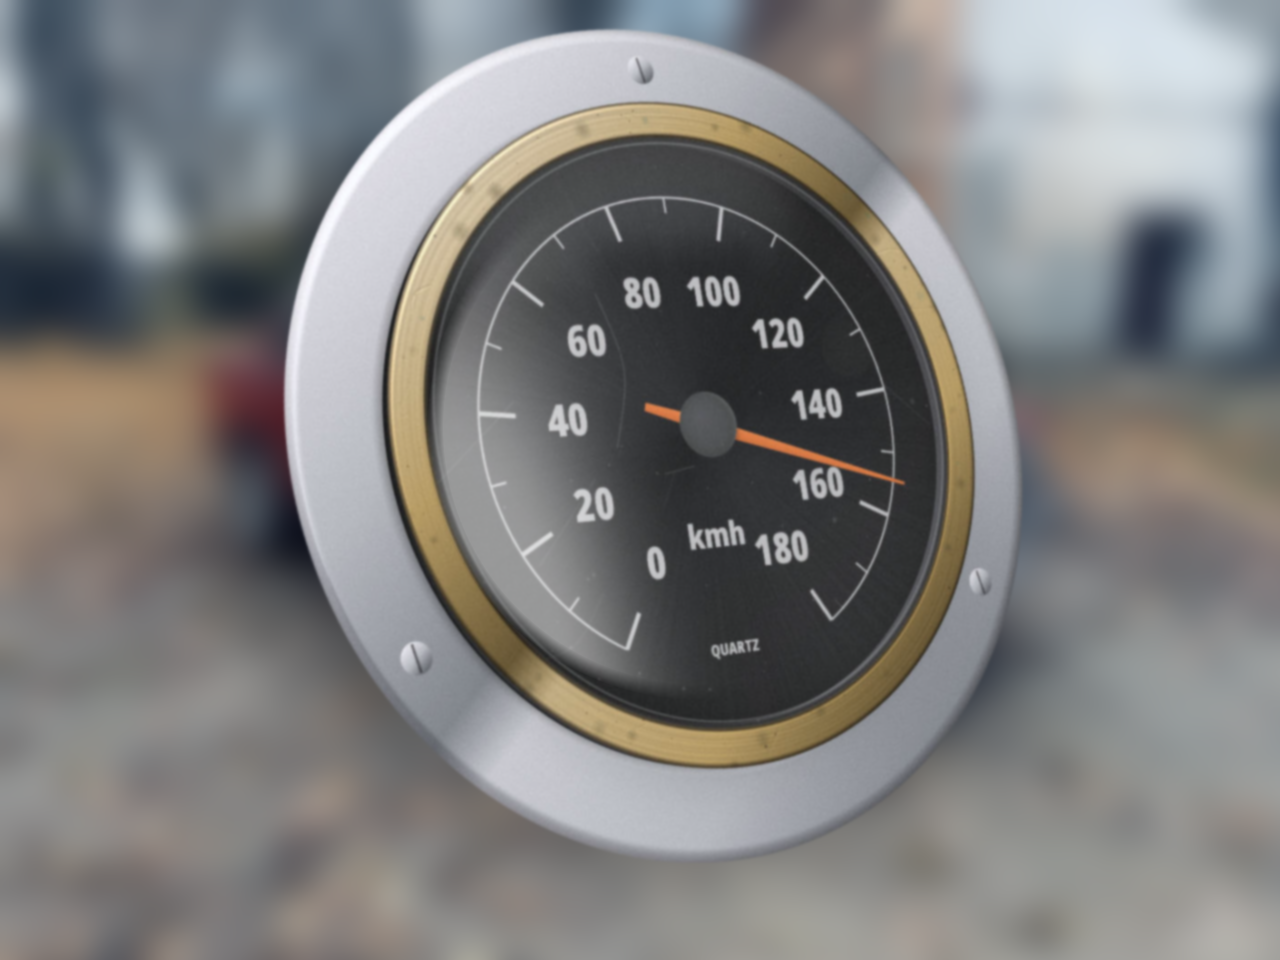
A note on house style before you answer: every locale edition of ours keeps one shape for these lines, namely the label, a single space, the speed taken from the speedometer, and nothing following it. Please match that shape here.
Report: 155 km/h
